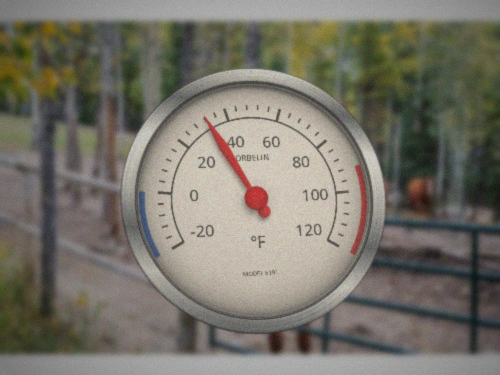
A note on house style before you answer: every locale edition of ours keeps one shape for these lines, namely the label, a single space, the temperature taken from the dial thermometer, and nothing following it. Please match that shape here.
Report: 32 °F
